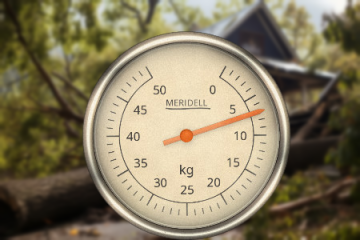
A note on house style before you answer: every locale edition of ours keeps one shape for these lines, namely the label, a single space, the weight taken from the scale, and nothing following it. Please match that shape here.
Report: 7 kg
